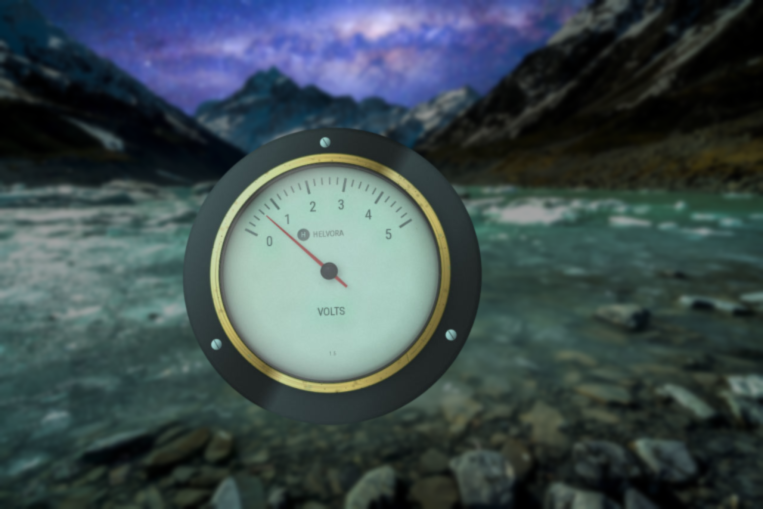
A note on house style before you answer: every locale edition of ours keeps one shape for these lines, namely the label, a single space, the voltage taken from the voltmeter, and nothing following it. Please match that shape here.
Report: 0.6 V
